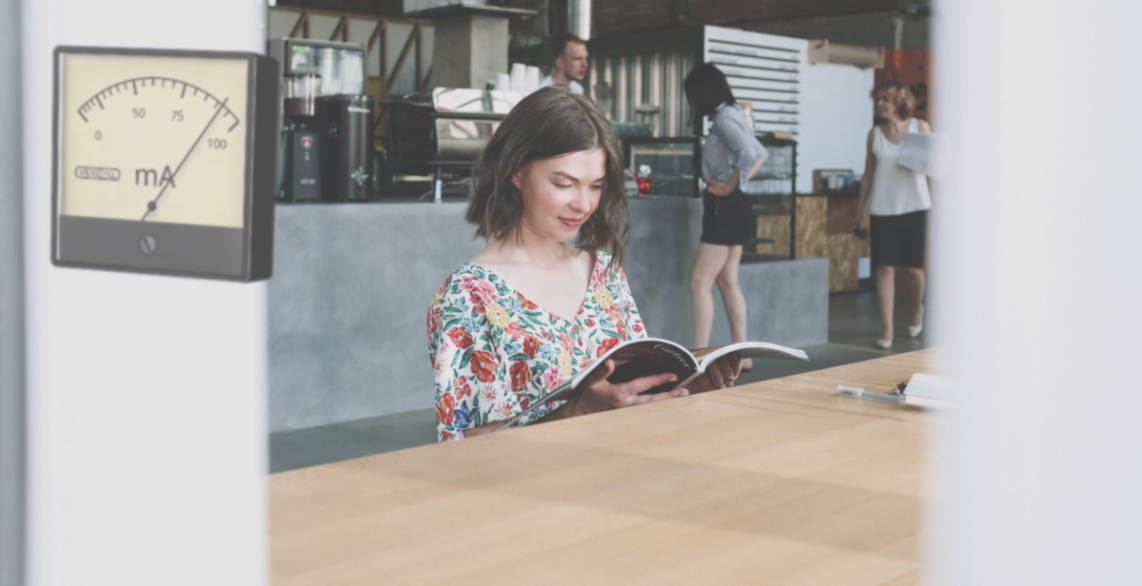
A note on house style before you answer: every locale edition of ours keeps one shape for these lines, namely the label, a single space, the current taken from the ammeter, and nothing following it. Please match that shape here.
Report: 92.5 mA
